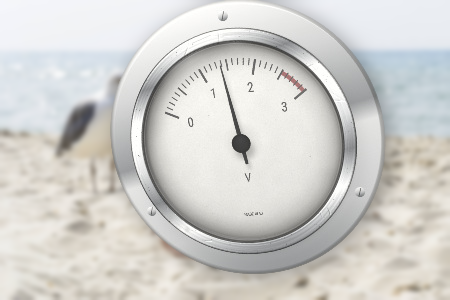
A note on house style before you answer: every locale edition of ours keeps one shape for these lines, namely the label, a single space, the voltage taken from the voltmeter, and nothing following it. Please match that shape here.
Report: 1.4 V
